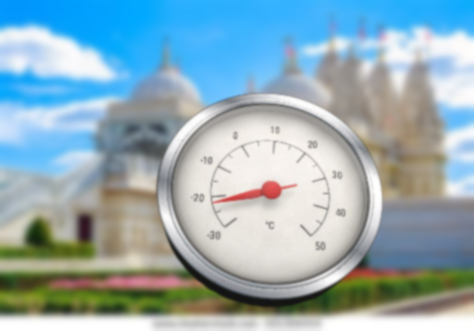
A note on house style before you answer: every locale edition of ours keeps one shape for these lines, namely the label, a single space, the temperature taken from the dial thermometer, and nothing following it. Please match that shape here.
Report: -22.5 °C
